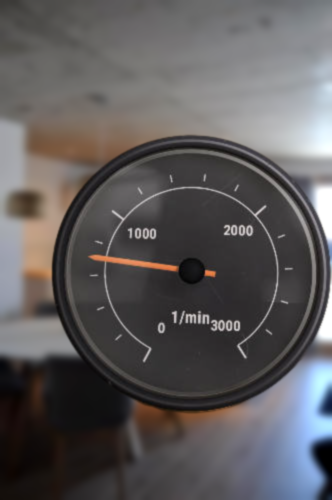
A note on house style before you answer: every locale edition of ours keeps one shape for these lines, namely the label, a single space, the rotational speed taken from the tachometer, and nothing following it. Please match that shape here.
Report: 700 rpm
